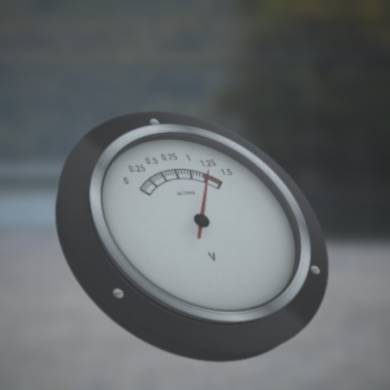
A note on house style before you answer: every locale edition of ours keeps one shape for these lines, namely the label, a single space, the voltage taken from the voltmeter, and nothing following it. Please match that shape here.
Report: 1.25 V
